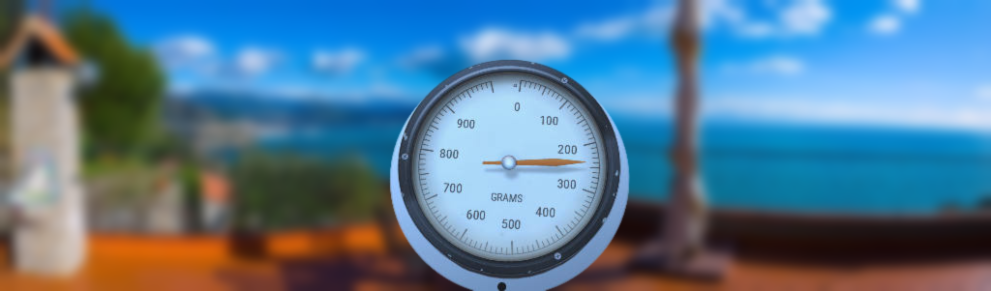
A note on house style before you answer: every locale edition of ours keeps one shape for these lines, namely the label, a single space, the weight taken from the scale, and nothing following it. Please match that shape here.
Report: 240 g
